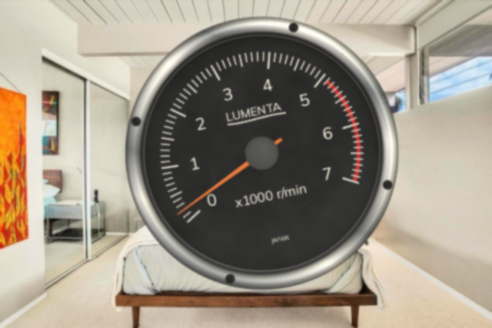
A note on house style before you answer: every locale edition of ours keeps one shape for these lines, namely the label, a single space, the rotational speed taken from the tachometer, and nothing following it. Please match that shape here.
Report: 200 rpm
